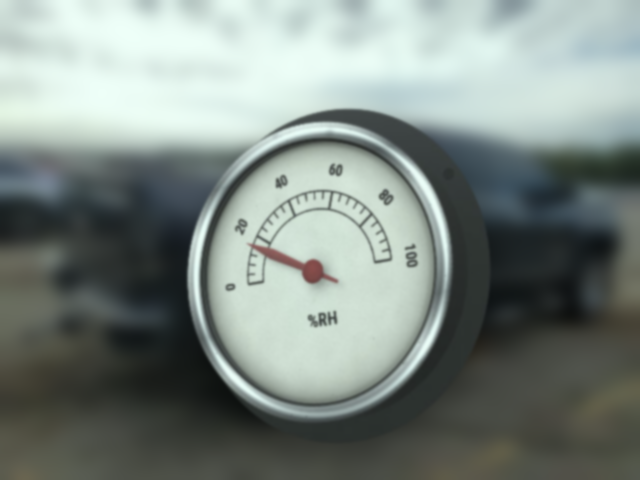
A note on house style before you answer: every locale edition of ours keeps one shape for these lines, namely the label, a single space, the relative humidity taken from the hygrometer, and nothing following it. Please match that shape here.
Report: 16 %
